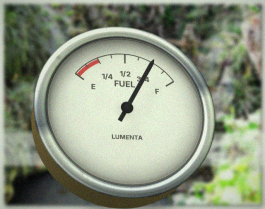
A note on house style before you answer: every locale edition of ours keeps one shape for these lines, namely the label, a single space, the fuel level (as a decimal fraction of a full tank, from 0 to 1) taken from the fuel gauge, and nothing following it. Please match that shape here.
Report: 0.75
